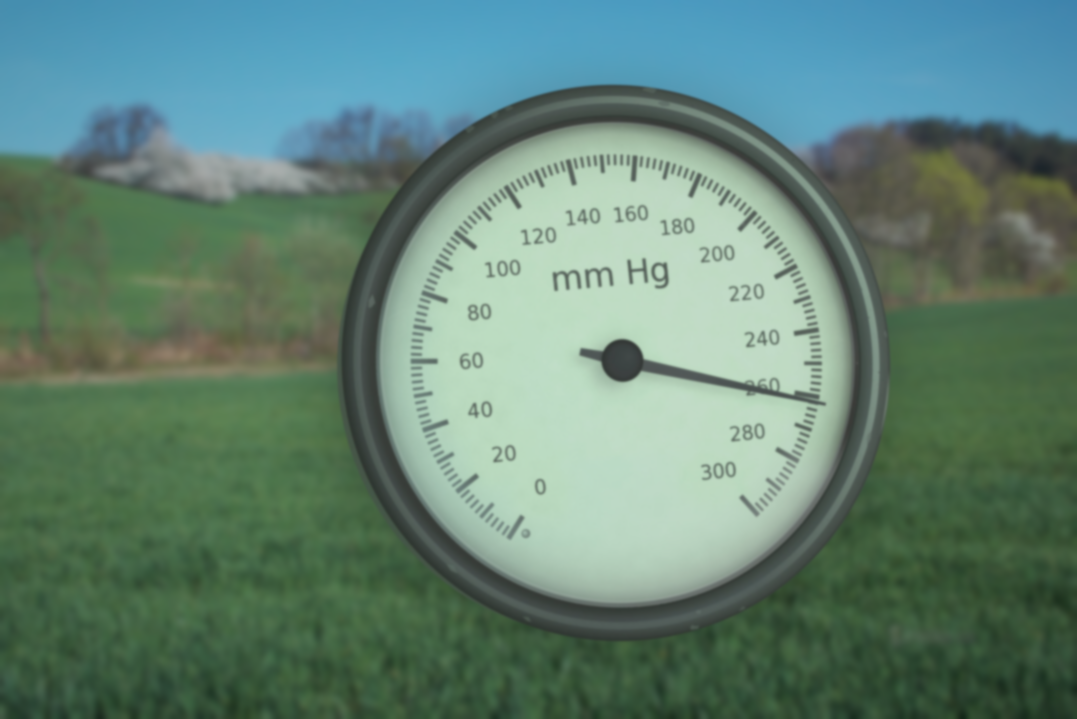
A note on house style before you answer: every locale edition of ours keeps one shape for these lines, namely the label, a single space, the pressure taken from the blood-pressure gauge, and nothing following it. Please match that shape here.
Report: 262 mmHg
